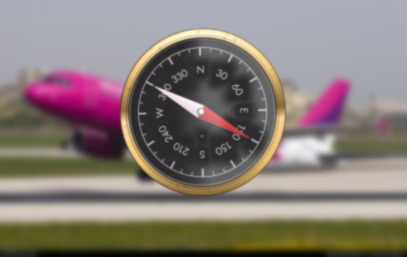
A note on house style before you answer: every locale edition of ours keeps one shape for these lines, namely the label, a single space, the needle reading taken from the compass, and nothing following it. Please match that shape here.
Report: 120 °
